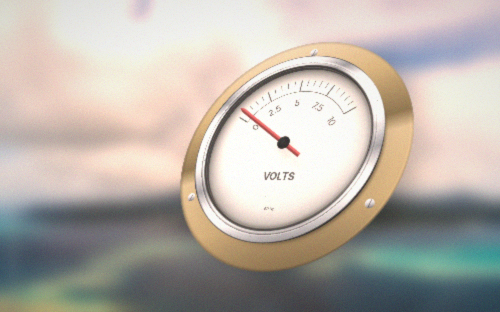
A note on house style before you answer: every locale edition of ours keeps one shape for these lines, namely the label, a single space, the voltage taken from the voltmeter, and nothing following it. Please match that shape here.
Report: 0.5 V
